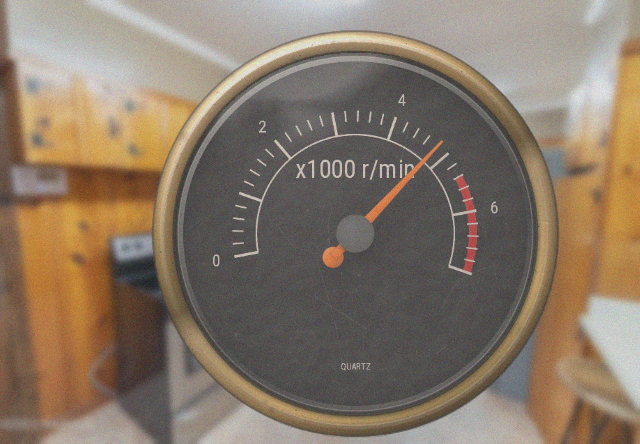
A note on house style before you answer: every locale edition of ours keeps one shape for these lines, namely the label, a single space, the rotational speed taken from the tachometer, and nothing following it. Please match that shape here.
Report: 4800 rpm
